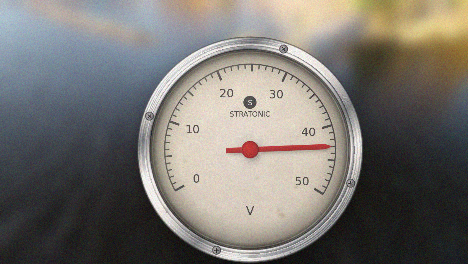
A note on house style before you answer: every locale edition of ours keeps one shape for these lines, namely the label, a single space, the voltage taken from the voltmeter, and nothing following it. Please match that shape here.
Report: 43 V
